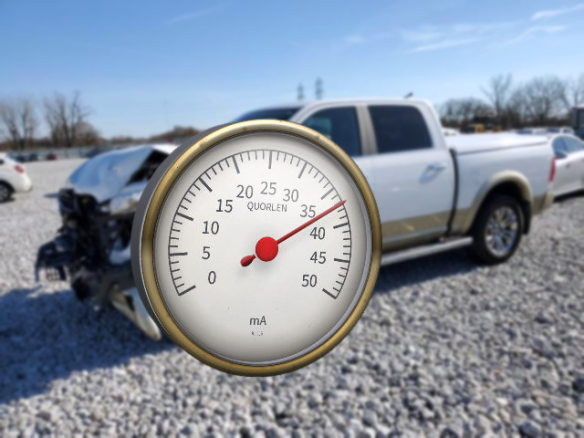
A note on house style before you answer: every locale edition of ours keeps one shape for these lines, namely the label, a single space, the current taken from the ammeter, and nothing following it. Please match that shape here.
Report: 37 mA
